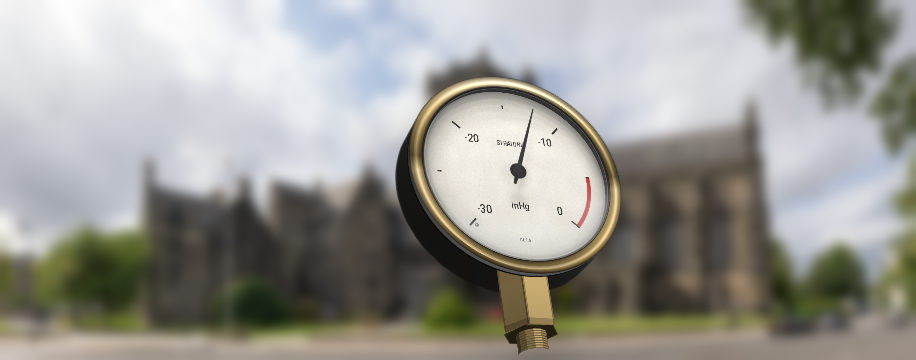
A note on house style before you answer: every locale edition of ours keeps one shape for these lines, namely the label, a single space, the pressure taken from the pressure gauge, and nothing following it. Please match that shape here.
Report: -12.5 inHg
